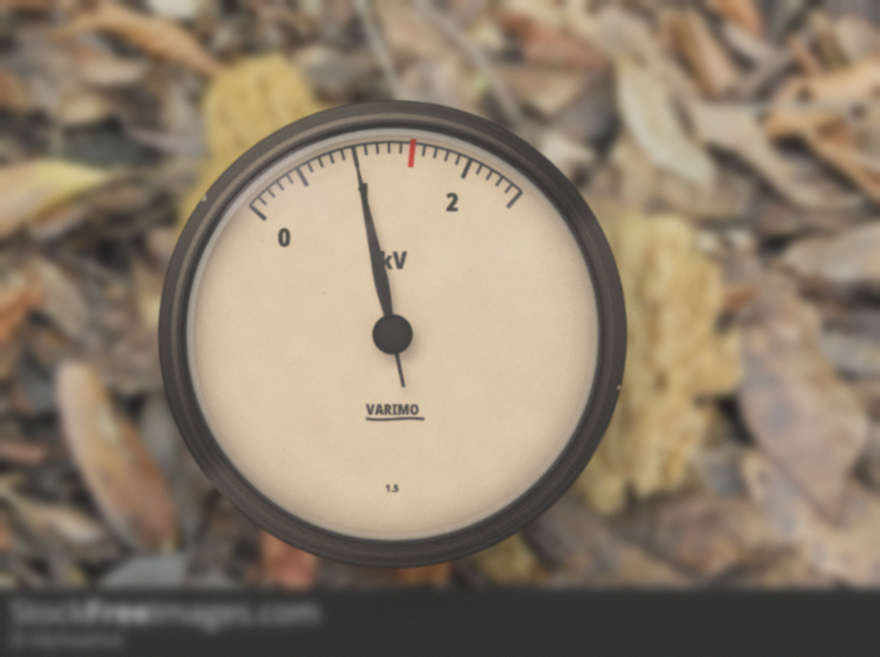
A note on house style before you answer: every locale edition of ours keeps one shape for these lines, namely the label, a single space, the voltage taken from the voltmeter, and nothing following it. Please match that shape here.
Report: 1 kV
